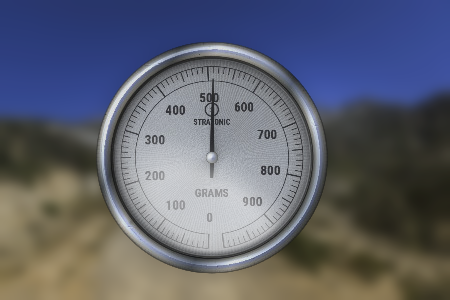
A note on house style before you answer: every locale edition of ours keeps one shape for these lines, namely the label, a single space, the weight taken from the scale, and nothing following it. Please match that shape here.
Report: 510 g
